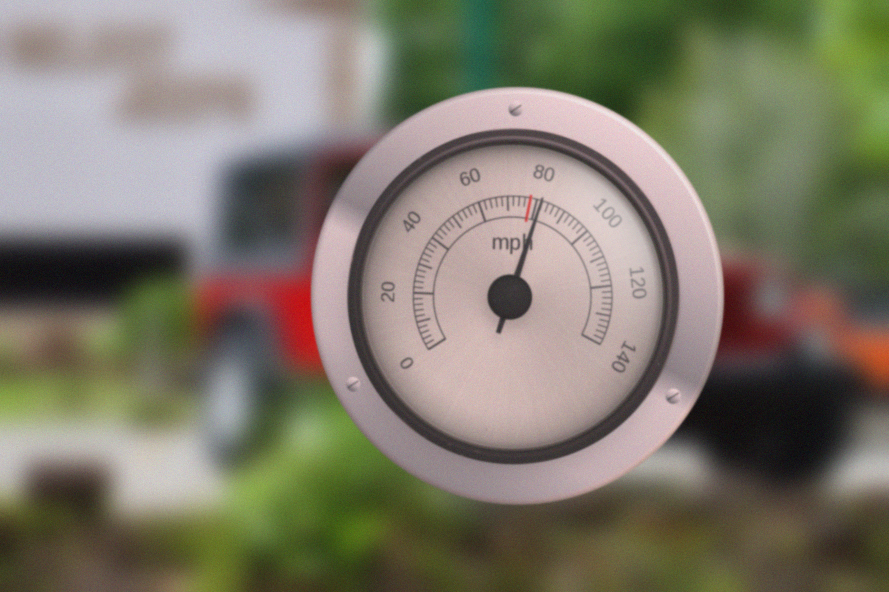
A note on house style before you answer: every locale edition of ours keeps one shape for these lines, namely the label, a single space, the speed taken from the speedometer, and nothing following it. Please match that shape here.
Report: 82 mph
